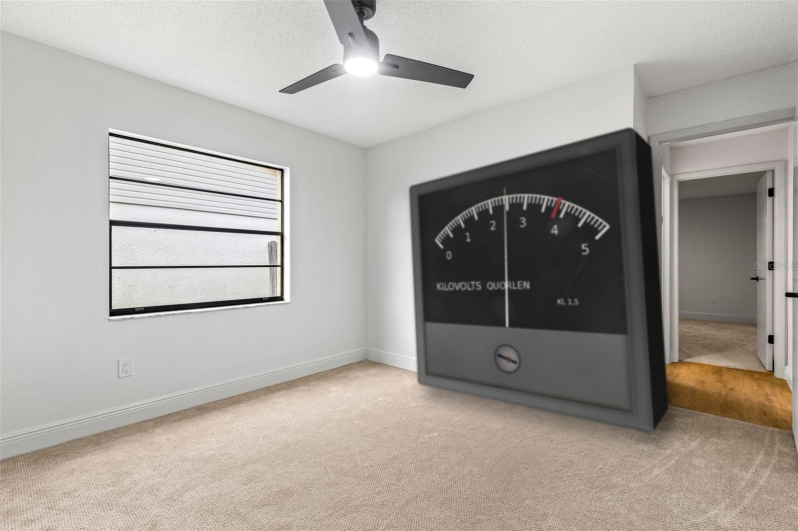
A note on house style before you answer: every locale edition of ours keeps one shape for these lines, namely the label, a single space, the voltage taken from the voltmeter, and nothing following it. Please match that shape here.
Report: 2.5 kV
